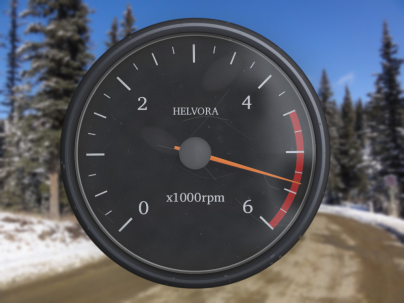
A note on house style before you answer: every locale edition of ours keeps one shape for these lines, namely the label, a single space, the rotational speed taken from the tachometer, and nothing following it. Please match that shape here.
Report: 5375 rpm
